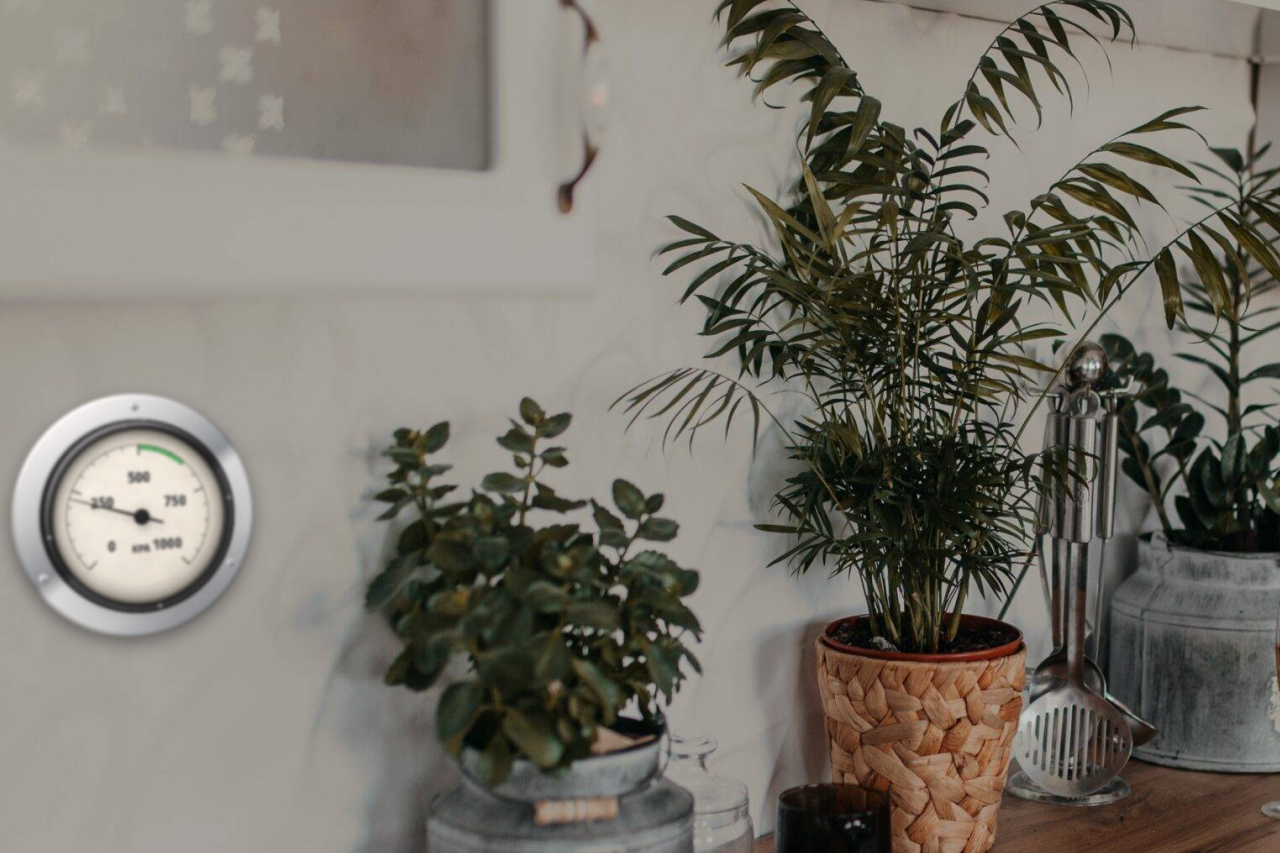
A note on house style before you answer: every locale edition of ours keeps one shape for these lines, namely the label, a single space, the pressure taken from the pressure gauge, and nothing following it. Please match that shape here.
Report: 225 kPa
